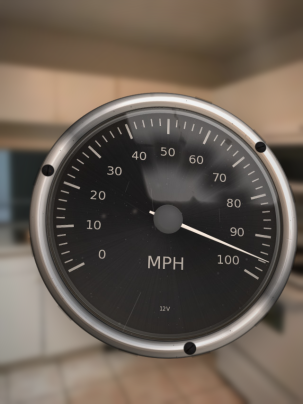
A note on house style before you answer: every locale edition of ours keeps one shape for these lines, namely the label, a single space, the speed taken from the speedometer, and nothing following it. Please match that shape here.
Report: 96 mph
